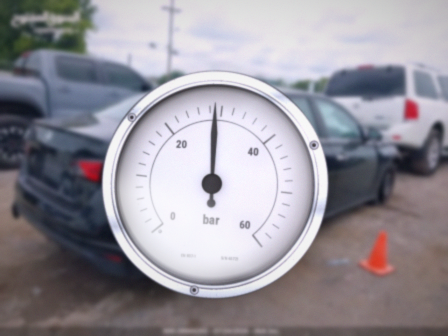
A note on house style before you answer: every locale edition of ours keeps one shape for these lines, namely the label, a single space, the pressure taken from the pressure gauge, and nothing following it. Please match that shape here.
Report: 29 bar
